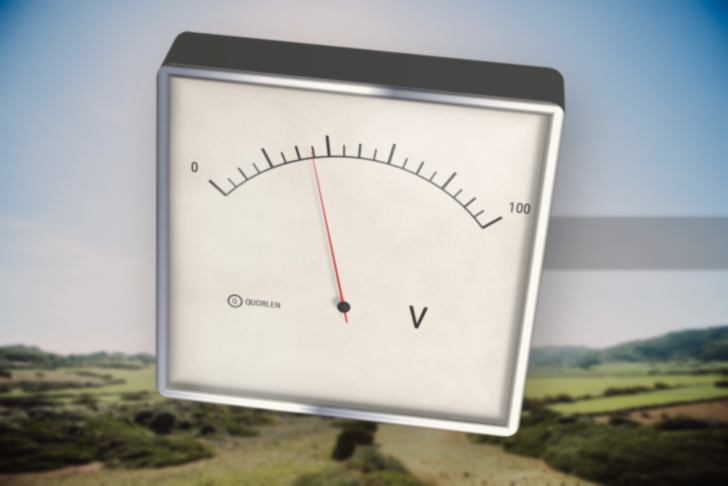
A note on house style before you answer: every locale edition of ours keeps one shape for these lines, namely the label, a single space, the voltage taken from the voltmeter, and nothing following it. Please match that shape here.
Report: 35 V
